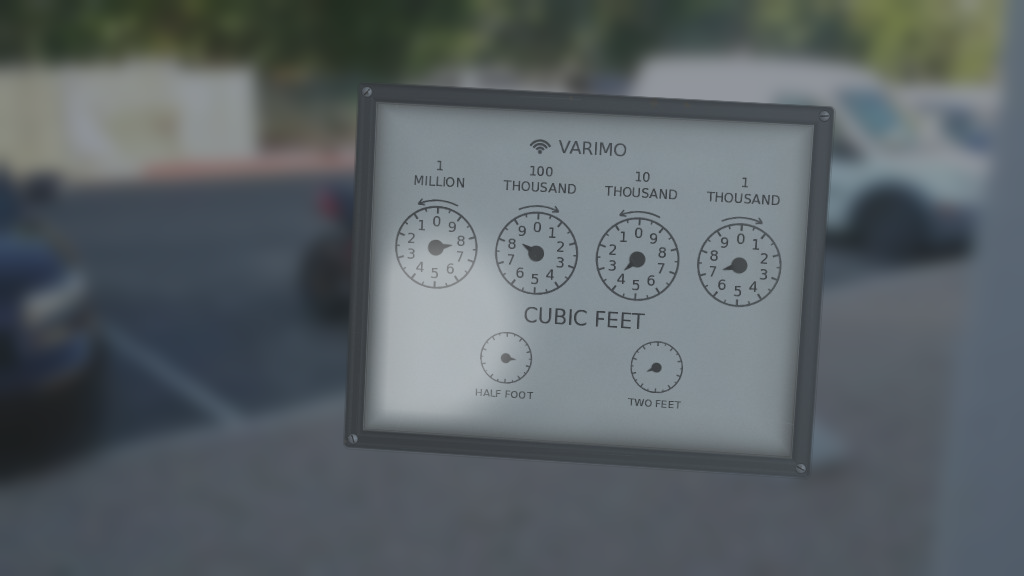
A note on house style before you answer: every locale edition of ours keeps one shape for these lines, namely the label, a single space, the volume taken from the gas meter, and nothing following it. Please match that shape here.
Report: 783700 ft³
